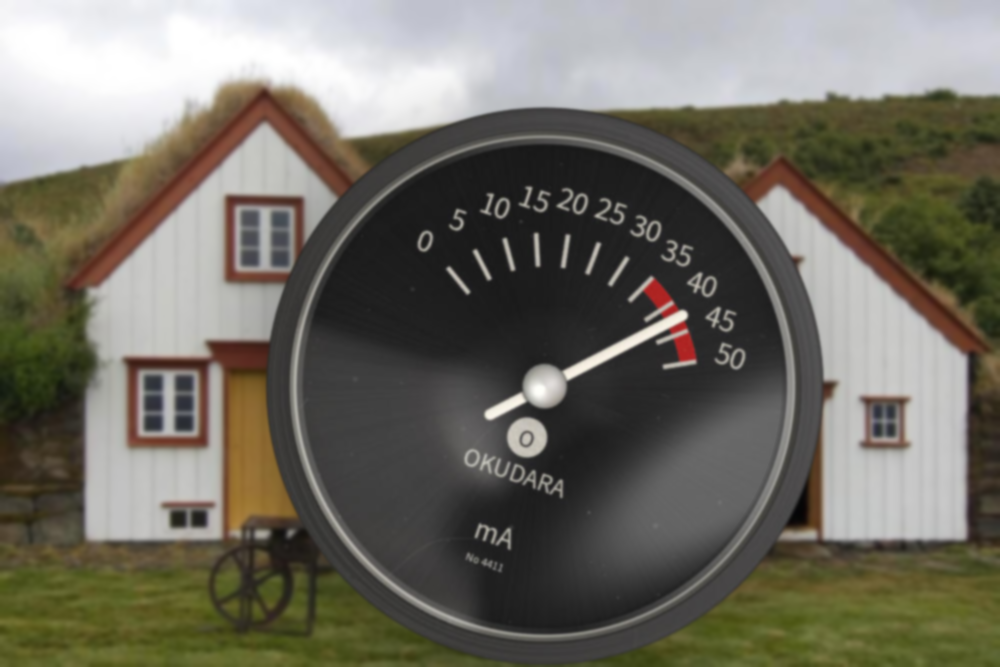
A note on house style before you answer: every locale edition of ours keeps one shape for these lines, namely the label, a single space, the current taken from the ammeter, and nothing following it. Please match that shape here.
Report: 42.5 mA
